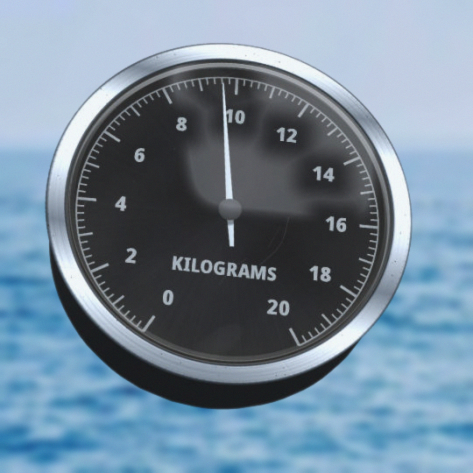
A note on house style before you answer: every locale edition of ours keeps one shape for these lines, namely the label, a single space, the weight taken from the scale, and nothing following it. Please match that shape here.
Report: 9.6 kg
